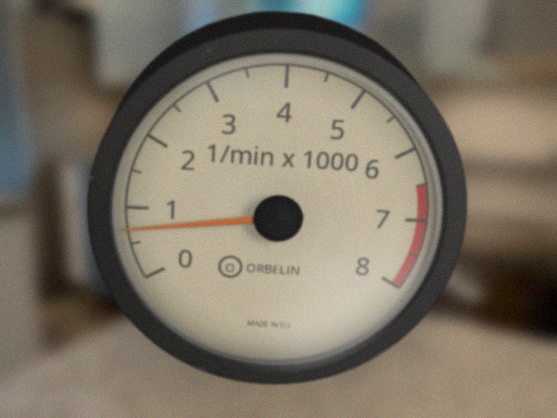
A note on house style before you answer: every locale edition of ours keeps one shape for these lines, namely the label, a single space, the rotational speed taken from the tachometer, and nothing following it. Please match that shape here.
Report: 750 rpm
